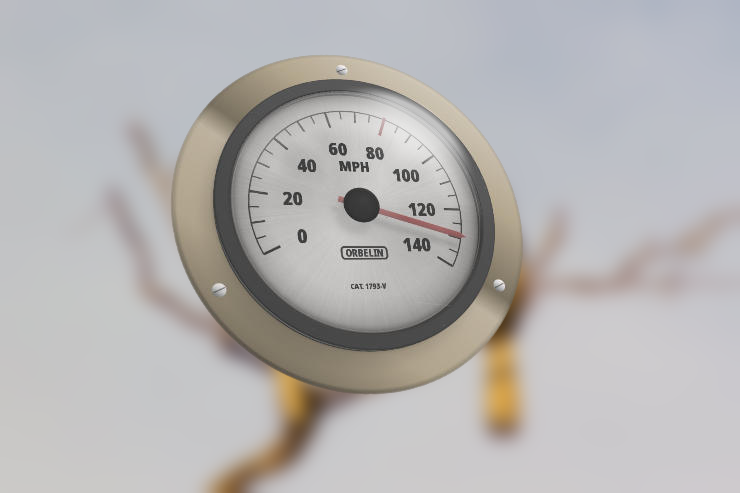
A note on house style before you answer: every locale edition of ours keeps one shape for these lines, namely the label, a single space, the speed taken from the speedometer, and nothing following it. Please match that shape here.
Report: 130 mph
